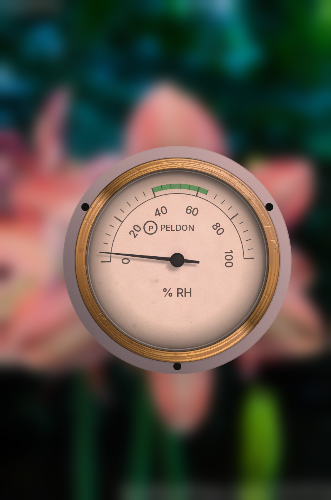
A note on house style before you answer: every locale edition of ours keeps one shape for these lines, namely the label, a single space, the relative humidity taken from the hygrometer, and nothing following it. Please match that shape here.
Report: 4 %
